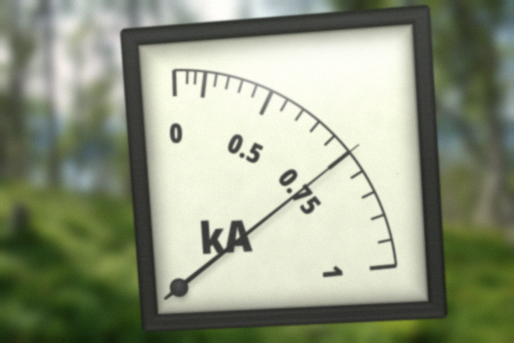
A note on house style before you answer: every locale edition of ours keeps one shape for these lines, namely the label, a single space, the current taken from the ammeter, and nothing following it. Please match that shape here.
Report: 0.75 kA
